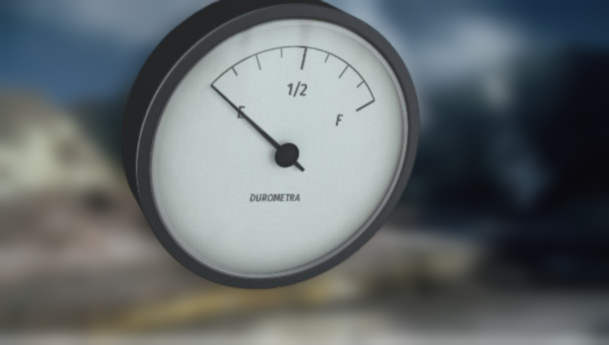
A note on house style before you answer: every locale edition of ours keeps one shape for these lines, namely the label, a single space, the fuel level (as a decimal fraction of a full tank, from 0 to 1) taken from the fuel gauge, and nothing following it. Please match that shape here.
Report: 0
